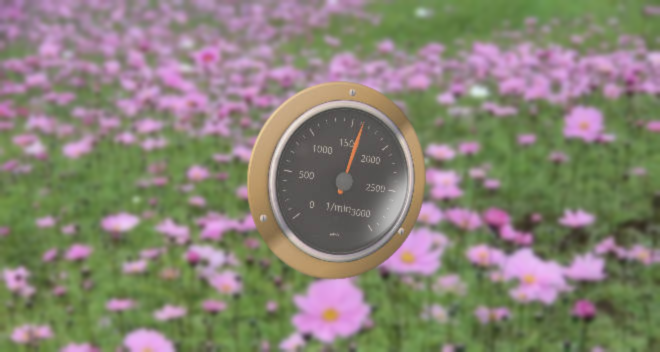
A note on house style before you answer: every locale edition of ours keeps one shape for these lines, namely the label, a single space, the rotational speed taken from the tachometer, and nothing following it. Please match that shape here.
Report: 1600 rpm
